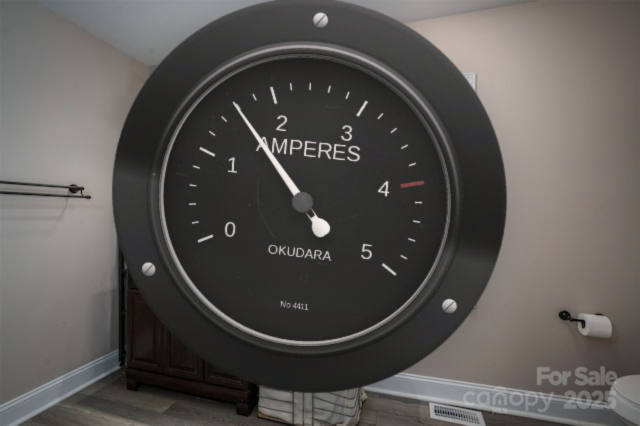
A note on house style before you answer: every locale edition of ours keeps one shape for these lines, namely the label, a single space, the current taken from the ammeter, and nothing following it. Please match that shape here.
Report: 1.6 A
